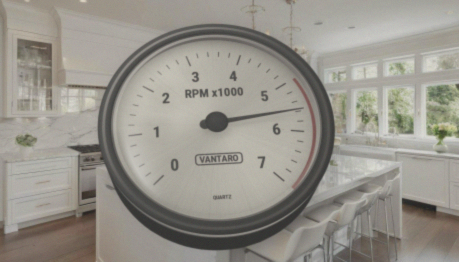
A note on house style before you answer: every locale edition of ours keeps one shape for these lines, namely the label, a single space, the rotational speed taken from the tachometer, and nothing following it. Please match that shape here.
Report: 5600 rpm
